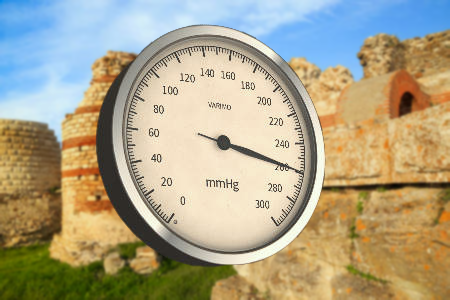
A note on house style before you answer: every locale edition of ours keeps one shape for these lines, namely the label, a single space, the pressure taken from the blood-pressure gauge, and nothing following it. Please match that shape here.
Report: 260 mmHg
